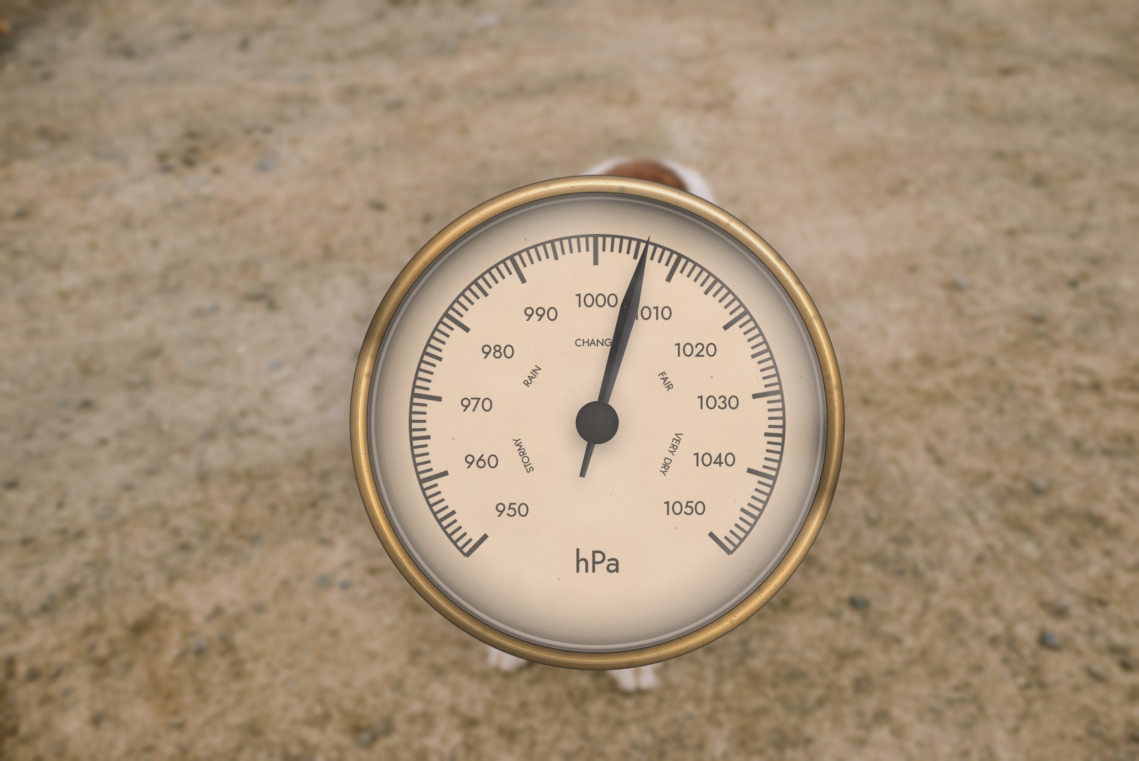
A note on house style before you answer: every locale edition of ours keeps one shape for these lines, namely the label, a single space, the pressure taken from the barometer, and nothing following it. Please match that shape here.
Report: 1006 hPa
